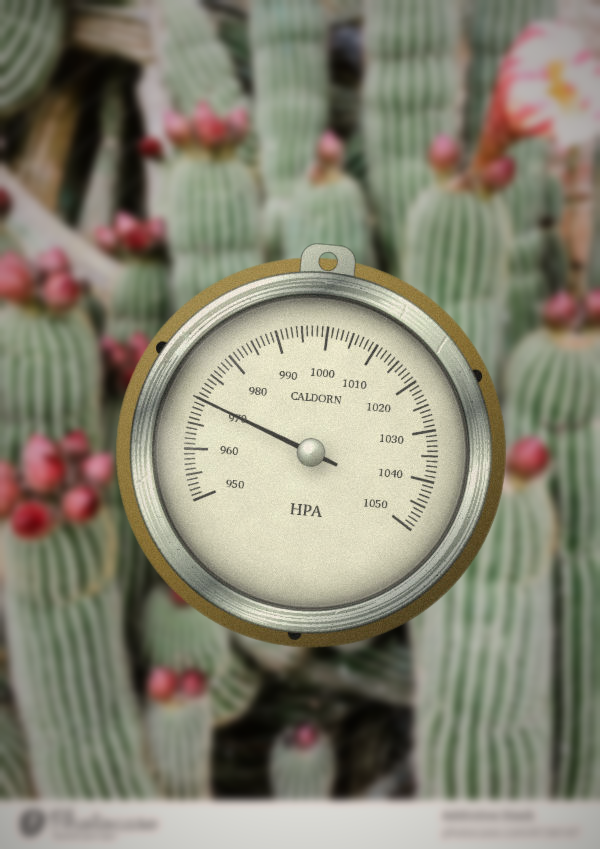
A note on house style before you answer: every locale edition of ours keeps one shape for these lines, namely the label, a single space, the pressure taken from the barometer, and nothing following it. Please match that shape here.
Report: 970 hPa
